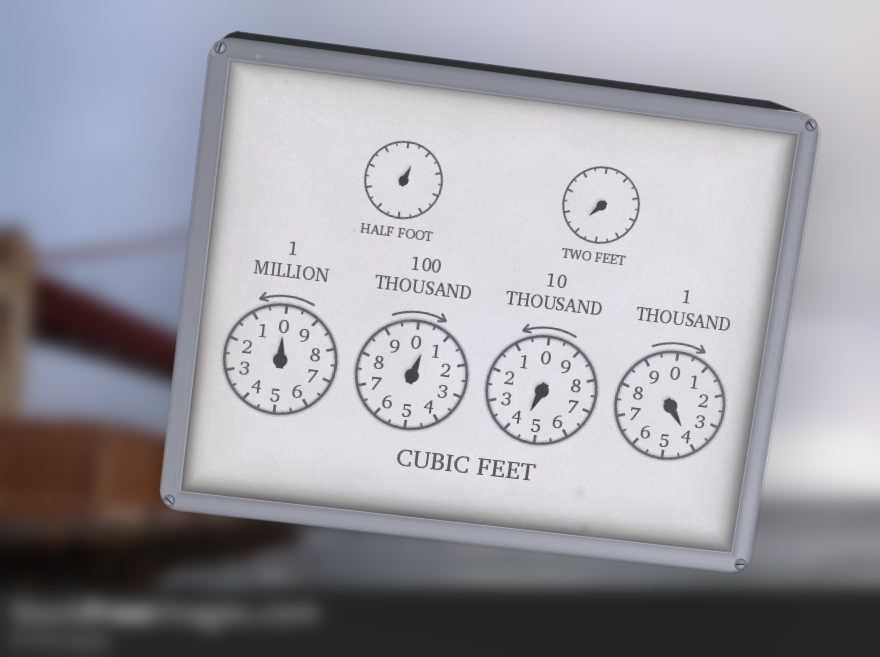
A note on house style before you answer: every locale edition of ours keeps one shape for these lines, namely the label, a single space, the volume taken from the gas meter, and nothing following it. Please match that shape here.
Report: 4400 ft³
